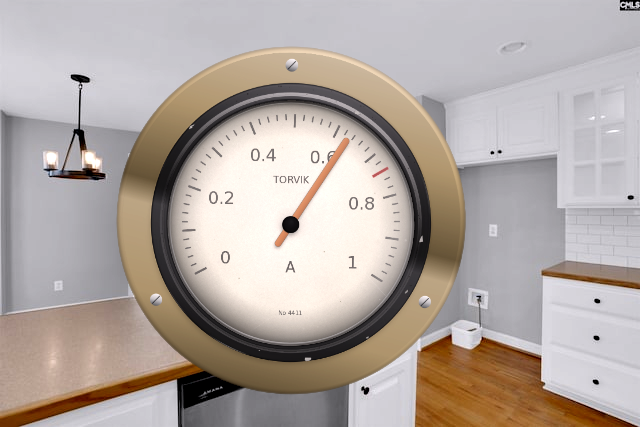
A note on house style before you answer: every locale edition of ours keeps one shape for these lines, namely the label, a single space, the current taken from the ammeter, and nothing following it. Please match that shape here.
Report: 0.63 A
